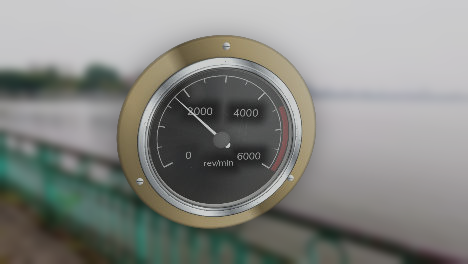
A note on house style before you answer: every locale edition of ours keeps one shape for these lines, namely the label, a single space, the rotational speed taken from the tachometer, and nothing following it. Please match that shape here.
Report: 1750 rpm
